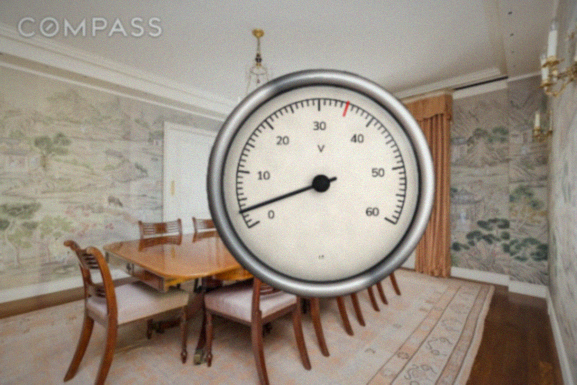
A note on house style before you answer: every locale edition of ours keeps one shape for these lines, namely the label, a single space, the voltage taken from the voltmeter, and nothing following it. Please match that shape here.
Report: 3 V
